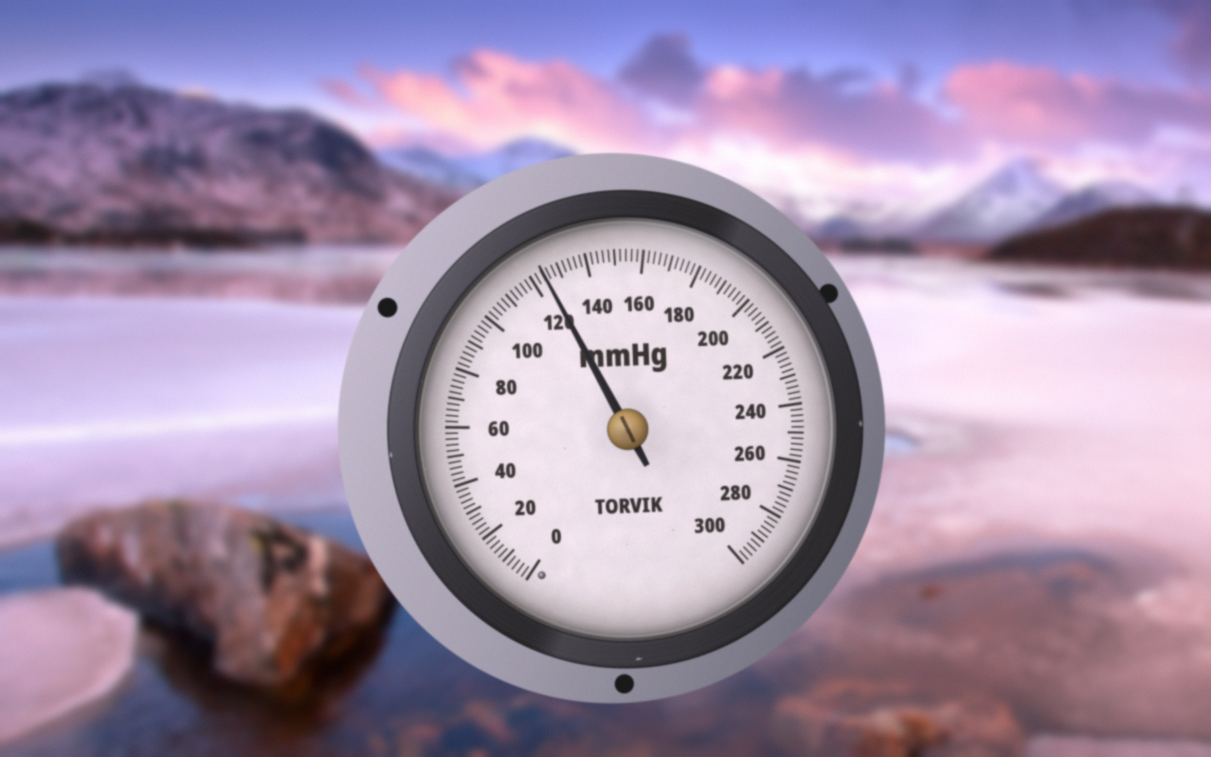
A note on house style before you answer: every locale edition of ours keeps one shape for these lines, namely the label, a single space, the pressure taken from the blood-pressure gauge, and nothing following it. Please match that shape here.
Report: 124 mmHg
